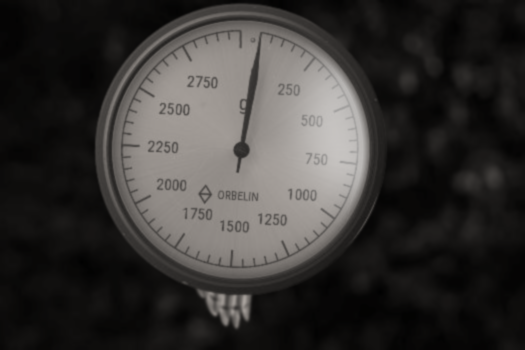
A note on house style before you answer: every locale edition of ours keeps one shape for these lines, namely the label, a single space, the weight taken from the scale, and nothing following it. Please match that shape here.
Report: 0 g
